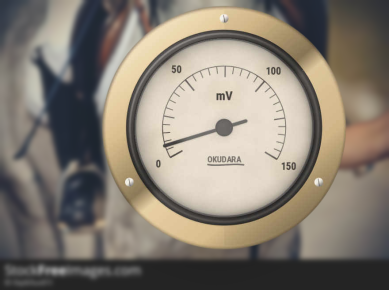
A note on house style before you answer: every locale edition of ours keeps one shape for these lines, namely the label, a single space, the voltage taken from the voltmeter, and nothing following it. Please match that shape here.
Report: 7.5 mV
